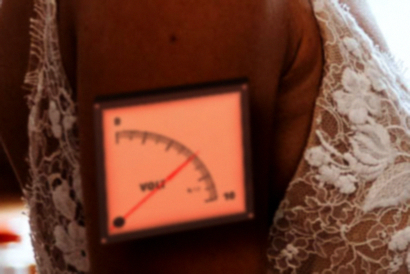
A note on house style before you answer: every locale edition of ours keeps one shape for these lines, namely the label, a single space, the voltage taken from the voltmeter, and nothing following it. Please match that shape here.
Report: 6 V
